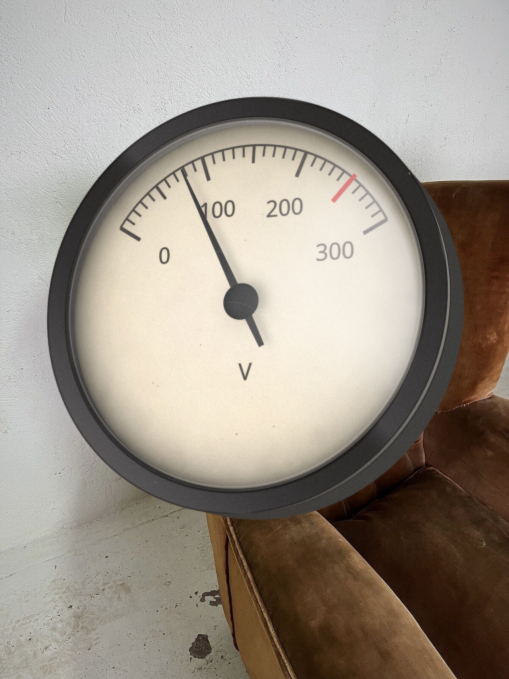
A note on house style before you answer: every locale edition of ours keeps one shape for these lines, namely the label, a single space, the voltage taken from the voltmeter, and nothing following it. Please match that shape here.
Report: 80 V
